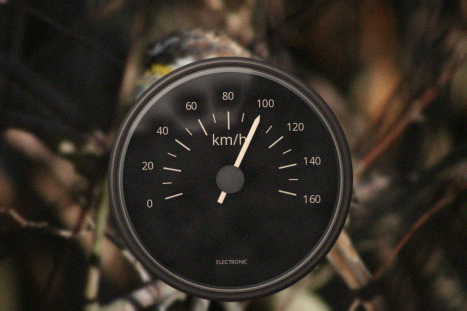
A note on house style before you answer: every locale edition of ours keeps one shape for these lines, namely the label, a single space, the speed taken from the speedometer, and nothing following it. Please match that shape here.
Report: 100 km/h
